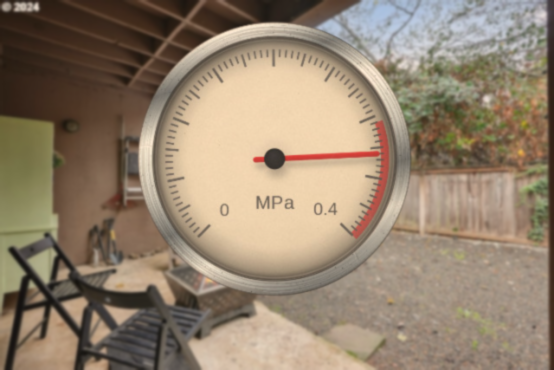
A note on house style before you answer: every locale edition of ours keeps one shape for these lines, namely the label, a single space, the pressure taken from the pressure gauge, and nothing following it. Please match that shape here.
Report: 0.33 MPa
